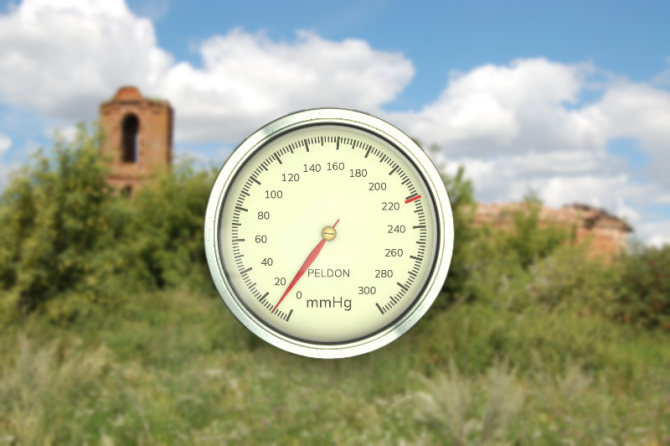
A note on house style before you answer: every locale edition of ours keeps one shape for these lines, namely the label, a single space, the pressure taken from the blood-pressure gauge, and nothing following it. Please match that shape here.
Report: 10 mmHg
